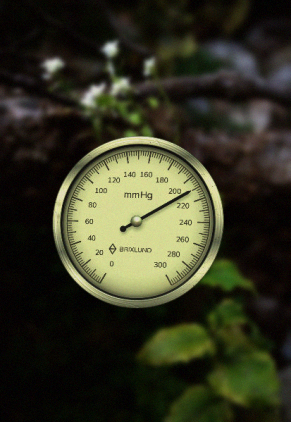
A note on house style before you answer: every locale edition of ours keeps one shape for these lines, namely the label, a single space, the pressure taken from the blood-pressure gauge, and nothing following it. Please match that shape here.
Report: 210 mmHg
